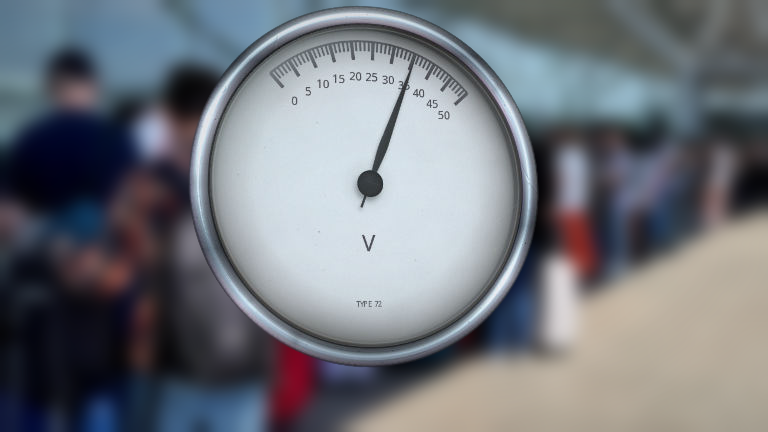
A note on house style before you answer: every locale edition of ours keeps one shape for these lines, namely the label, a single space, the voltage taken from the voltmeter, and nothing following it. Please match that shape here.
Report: 35 V
